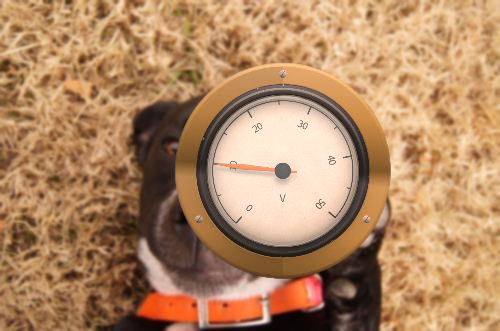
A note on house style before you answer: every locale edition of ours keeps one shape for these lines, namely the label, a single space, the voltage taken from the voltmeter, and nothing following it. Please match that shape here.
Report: 10 V
